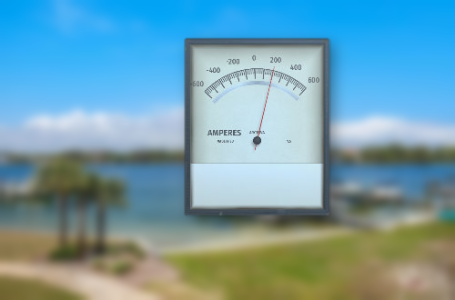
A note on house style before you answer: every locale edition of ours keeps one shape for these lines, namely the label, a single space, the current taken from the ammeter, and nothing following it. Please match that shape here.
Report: 200 A
